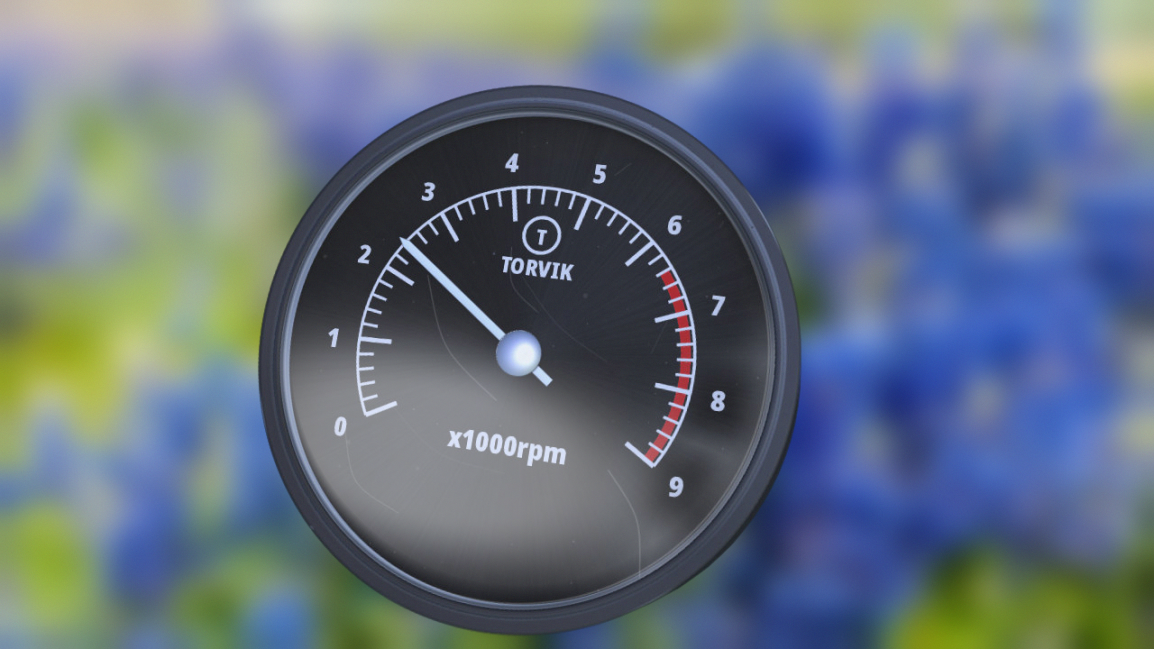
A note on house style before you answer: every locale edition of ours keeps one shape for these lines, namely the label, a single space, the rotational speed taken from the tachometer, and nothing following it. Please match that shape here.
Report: 2400 rpm
